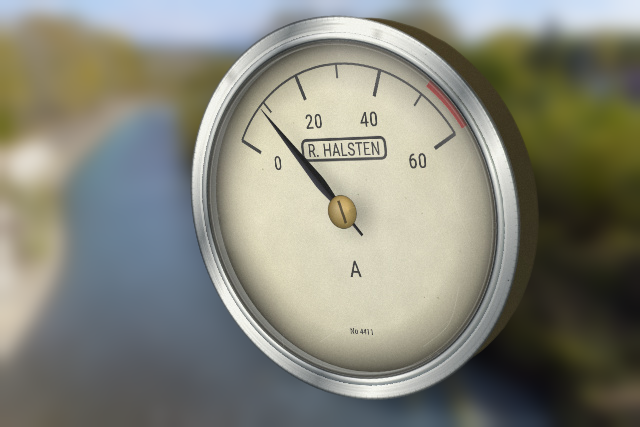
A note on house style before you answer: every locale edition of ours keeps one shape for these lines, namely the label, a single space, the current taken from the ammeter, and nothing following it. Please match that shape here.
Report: 10 A
